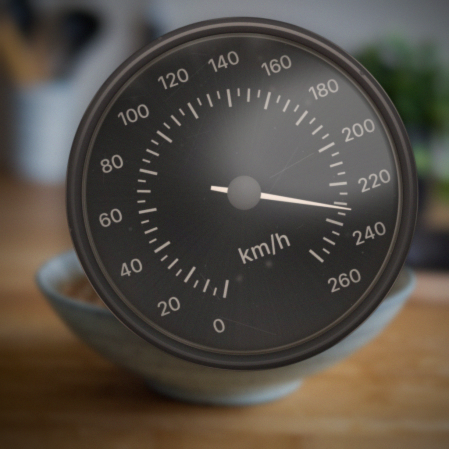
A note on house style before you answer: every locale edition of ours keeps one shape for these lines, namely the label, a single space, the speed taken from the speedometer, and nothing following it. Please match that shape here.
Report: 232.5 km/h
